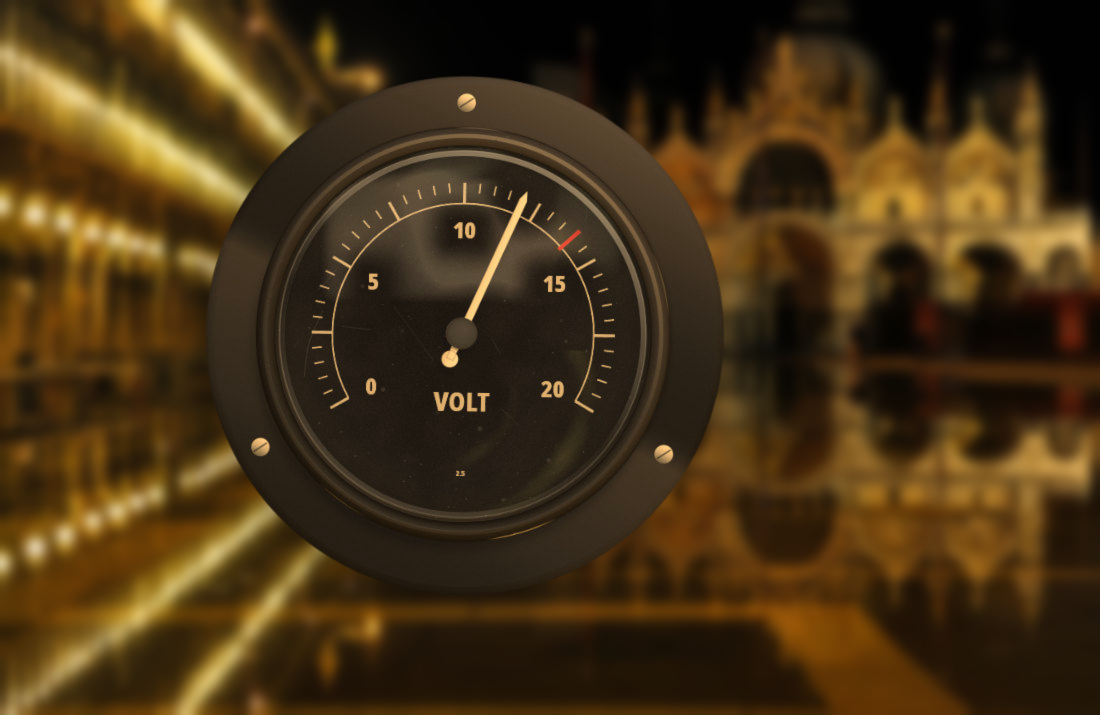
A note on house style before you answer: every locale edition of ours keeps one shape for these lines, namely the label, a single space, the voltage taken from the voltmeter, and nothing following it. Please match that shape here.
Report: 12 V
